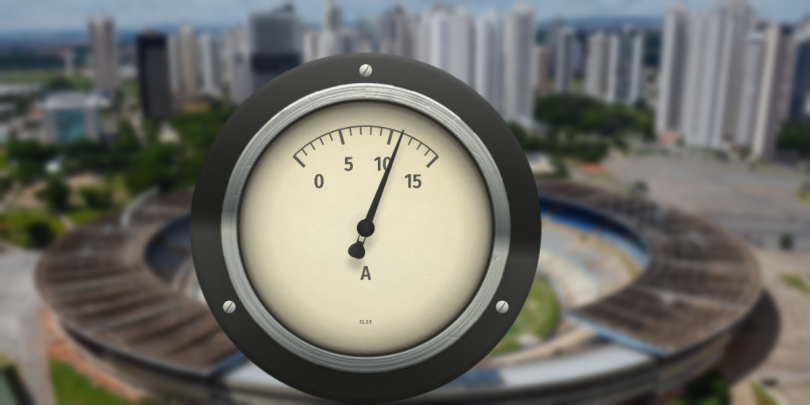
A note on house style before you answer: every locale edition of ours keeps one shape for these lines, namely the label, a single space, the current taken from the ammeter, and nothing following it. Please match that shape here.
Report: 11 A
